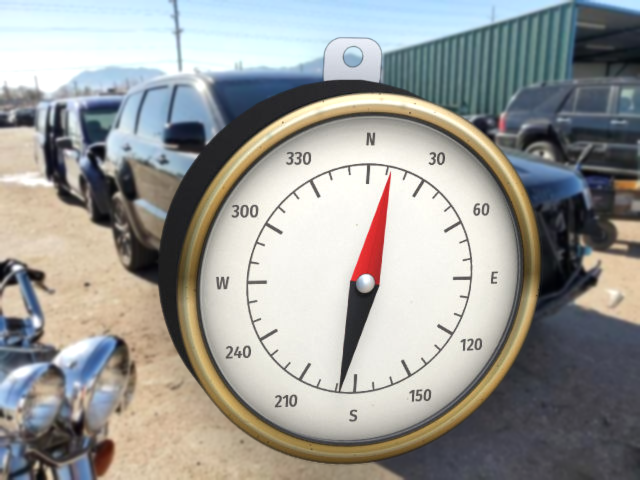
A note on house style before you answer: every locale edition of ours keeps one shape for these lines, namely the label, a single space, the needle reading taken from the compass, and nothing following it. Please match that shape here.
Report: 10 °
